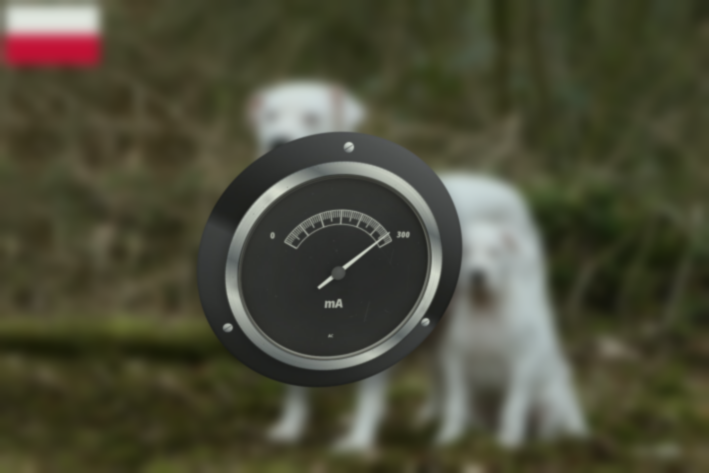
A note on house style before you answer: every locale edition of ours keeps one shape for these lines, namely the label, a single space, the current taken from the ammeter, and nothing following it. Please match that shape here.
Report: 275 mA
